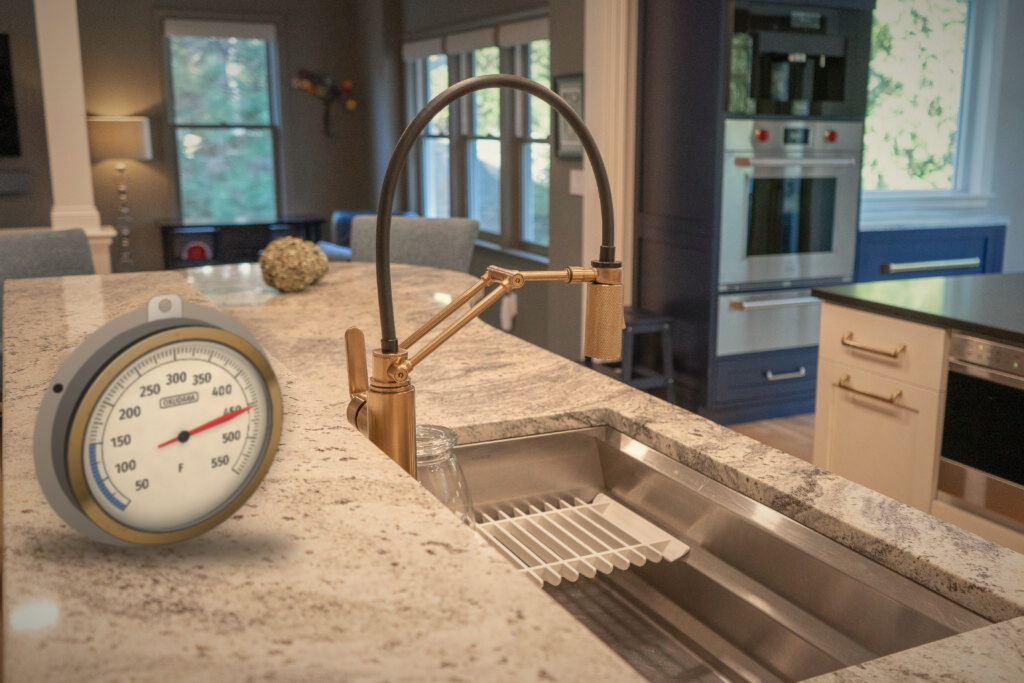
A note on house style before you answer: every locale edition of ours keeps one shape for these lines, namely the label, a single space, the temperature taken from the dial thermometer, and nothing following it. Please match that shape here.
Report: 450 °F
